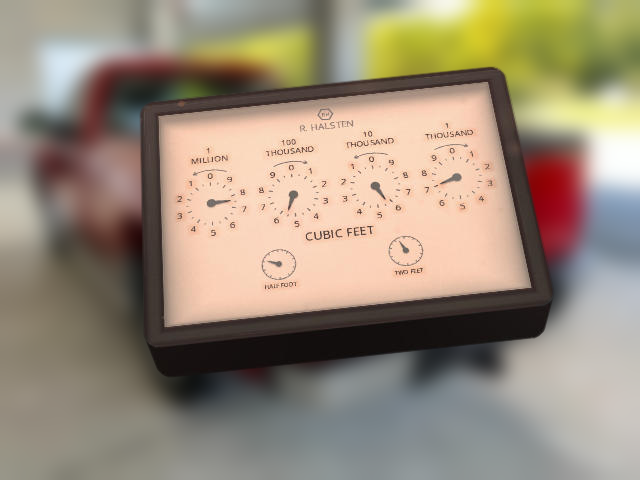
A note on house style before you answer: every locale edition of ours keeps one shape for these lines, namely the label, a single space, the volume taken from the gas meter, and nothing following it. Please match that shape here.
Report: 755700 ft³
